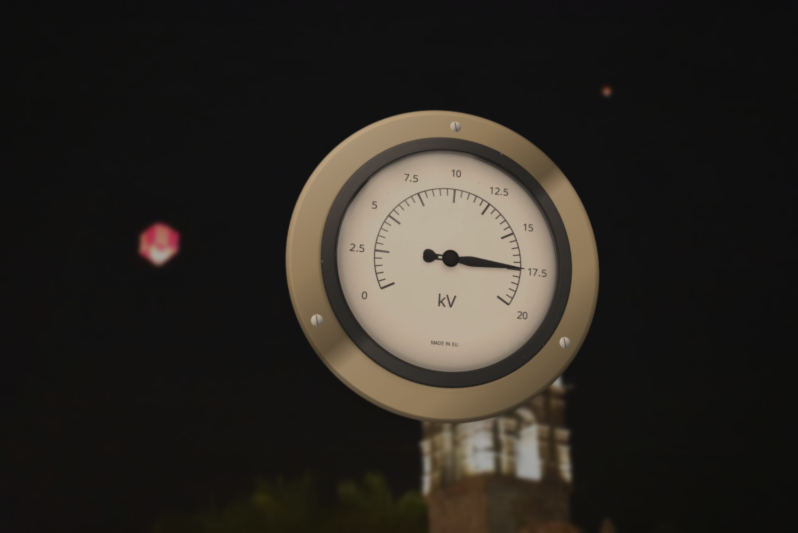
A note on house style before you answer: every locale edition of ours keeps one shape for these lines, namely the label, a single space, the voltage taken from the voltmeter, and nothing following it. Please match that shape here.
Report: 17.5 kV
